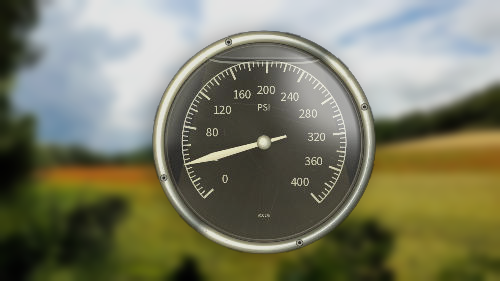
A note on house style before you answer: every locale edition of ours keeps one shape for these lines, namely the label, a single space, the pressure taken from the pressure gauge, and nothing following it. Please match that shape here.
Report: 40 psi
